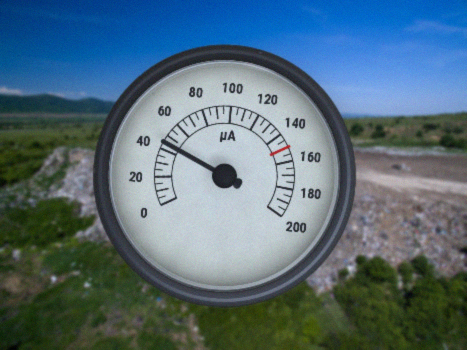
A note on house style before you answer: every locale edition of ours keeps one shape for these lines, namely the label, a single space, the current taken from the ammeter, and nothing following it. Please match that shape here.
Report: 45 µA
